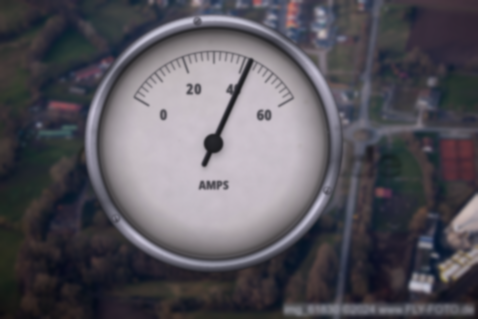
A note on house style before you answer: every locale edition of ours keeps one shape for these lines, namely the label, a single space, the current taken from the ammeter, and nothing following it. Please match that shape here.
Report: 42 A
